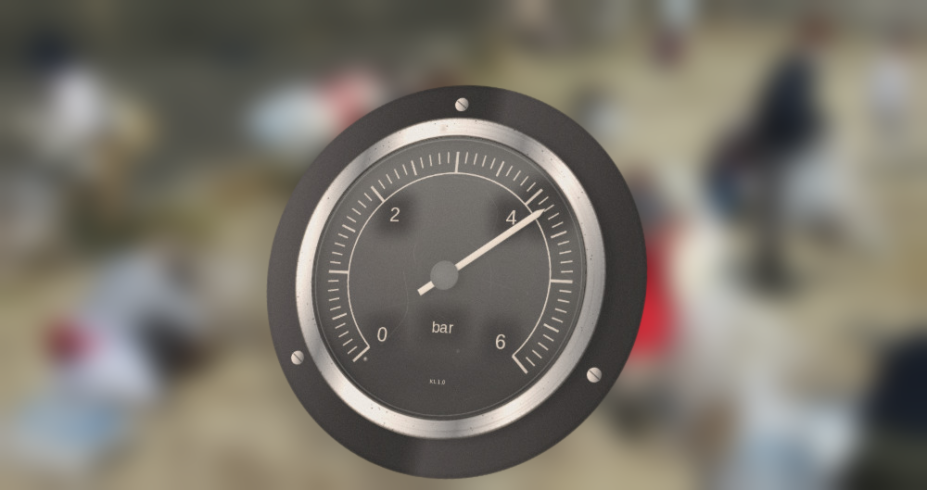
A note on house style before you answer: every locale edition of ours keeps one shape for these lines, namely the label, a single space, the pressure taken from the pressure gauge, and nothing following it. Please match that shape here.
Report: 4.2 bar
